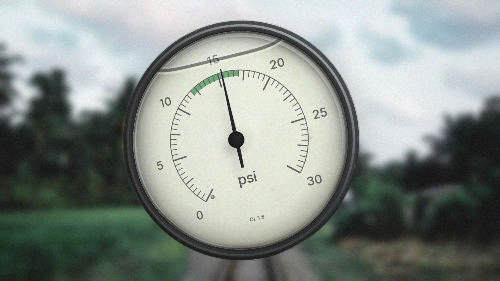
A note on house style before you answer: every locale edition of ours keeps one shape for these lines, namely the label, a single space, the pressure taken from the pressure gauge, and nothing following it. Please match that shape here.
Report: 15.5 psi
